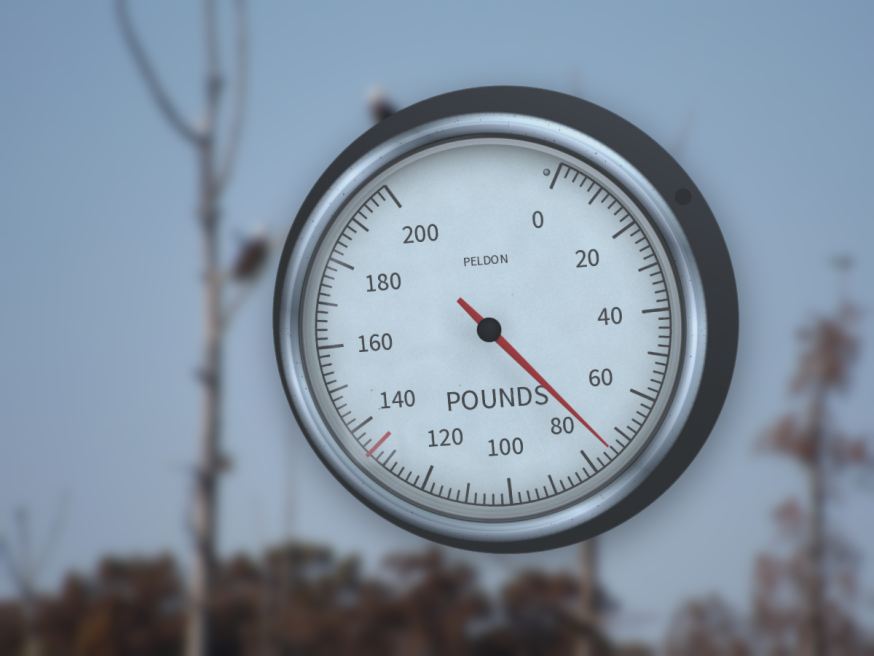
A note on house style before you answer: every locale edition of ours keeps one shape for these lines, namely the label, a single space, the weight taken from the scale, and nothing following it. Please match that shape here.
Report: 74 lb
